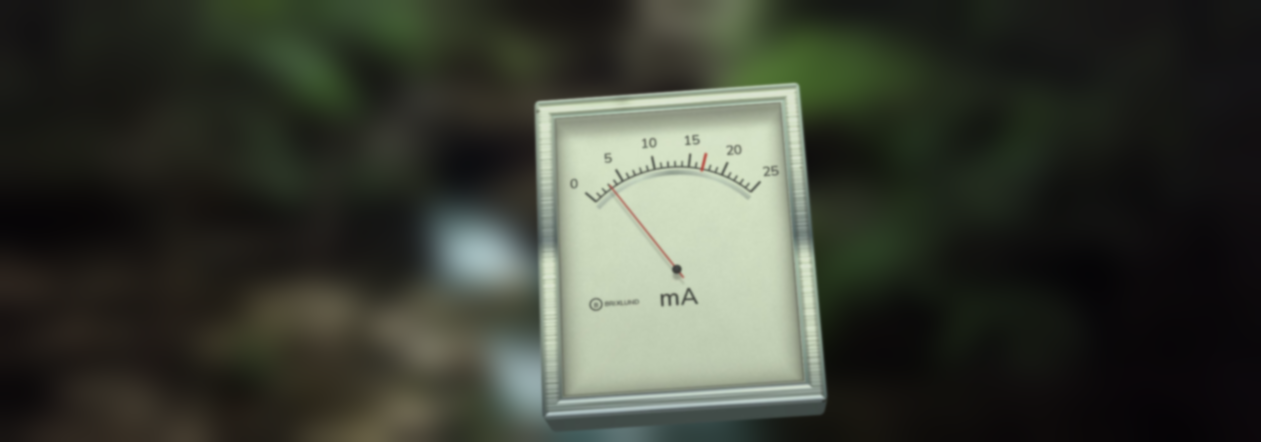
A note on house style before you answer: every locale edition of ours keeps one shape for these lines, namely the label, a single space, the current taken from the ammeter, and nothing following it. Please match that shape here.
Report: 3 mA
